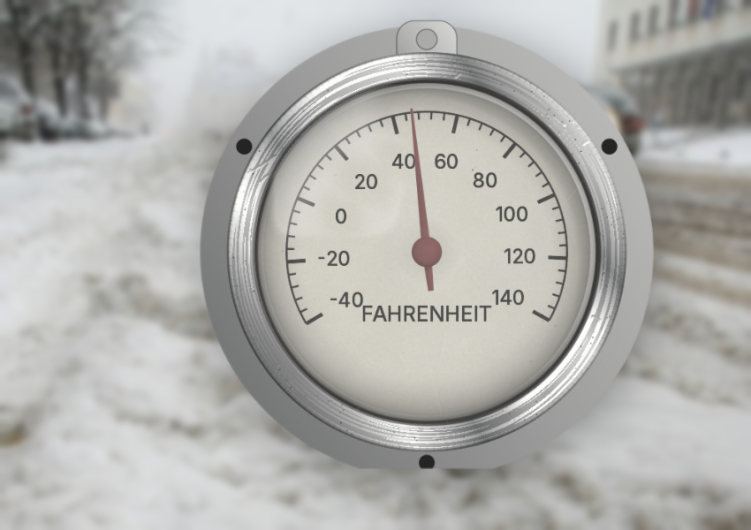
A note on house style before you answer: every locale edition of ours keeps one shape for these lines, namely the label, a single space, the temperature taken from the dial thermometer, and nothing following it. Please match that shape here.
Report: 46 °F
